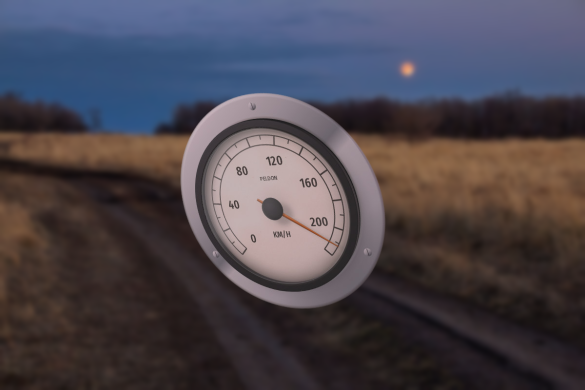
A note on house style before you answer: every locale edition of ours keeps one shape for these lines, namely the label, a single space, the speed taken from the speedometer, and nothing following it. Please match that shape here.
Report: 210 km/h
